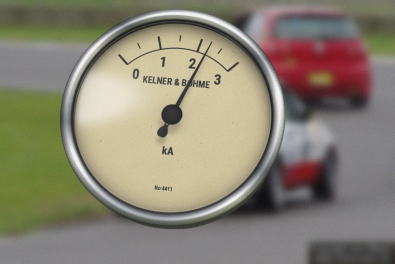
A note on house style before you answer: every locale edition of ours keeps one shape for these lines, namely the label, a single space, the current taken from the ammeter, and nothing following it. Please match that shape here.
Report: 2.25 kA
